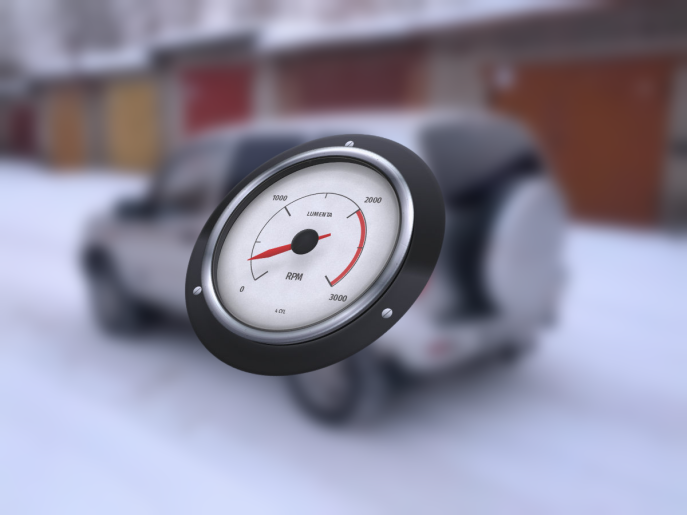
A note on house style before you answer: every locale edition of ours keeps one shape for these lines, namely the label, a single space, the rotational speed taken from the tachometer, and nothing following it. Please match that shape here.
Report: 250 rpm
